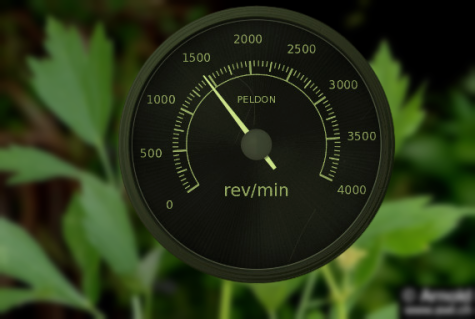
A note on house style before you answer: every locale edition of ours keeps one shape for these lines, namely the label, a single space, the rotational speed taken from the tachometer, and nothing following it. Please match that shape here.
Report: 1450 rpm
